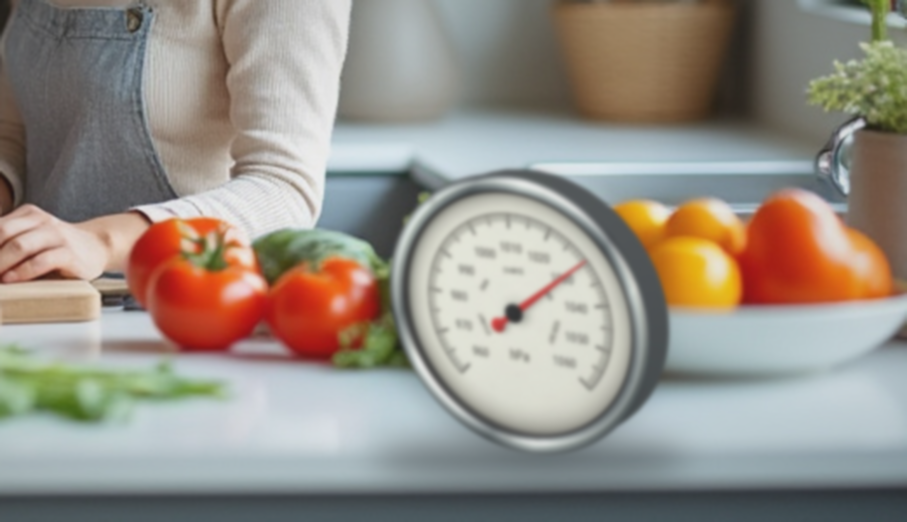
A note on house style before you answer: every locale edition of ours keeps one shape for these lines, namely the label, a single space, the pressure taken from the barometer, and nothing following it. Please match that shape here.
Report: 1030 hPa
